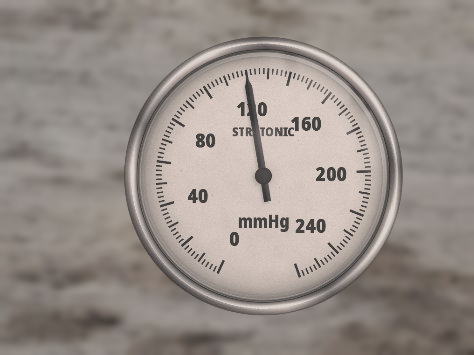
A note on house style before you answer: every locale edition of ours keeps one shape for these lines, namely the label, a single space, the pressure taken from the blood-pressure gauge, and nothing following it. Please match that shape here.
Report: 120 mmHg
